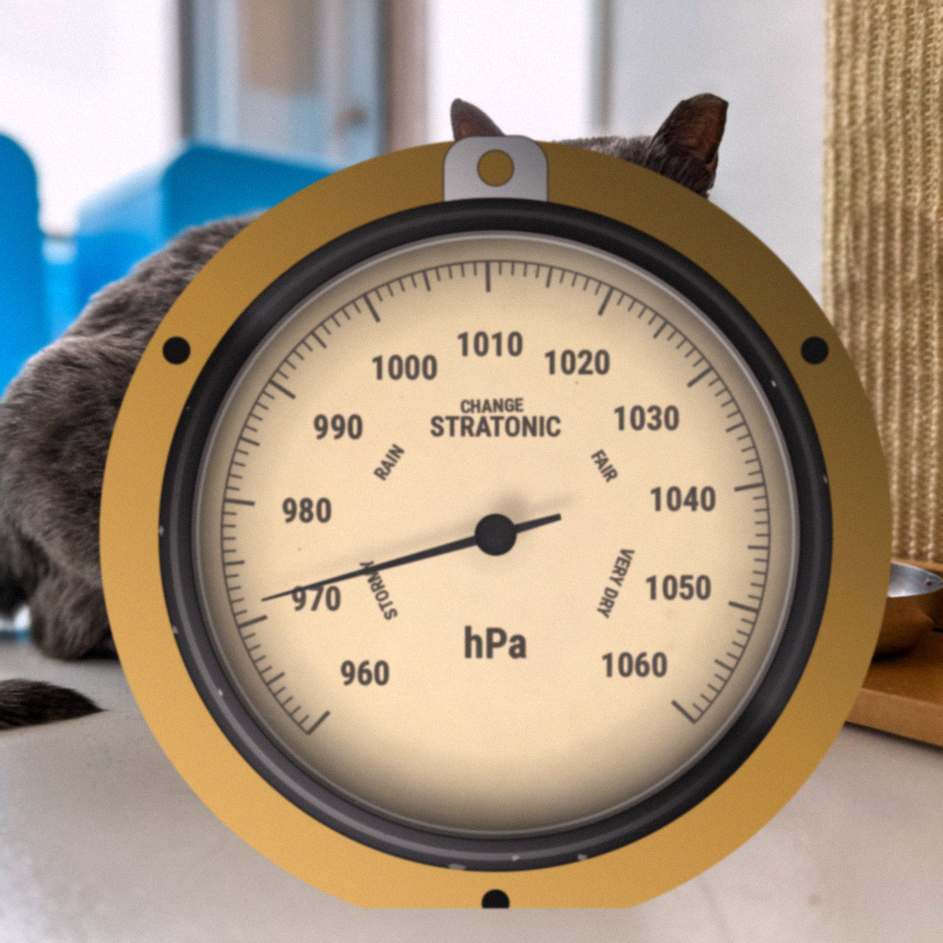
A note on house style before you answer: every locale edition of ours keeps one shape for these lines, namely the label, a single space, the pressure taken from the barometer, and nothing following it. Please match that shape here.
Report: 971.5 hPa
